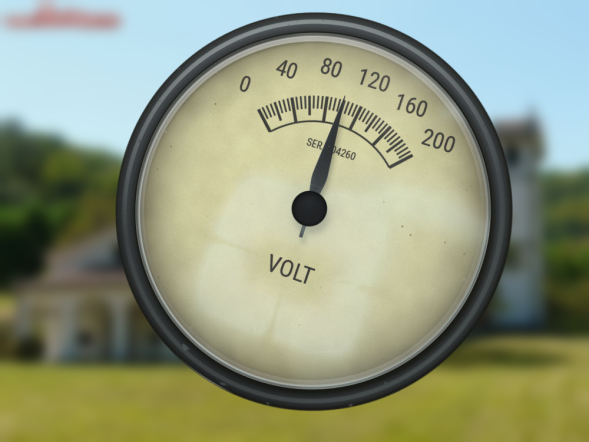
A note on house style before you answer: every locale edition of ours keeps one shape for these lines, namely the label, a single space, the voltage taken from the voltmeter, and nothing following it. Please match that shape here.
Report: 100 V
